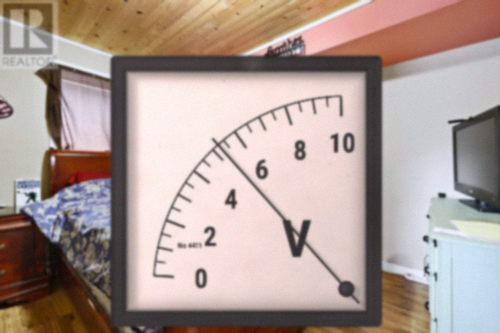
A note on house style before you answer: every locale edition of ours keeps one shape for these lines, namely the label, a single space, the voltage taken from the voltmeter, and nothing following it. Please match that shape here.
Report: 5.25 V
